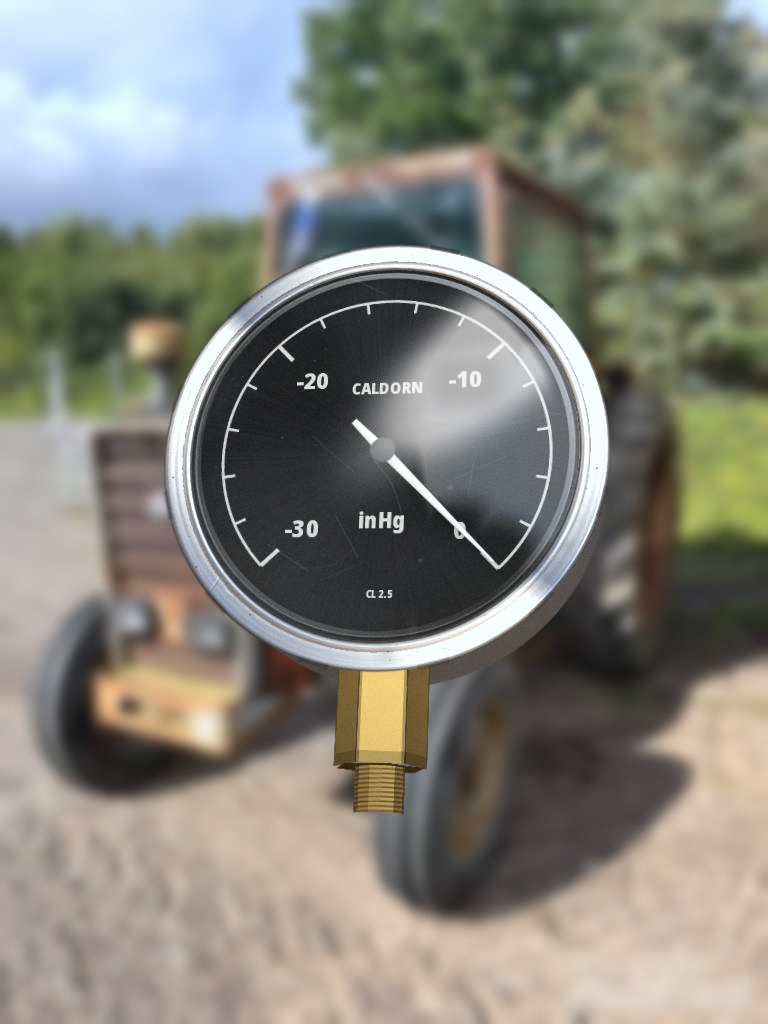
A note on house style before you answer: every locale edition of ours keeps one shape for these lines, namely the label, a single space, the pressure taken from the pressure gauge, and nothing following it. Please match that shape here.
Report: 0 inHg
